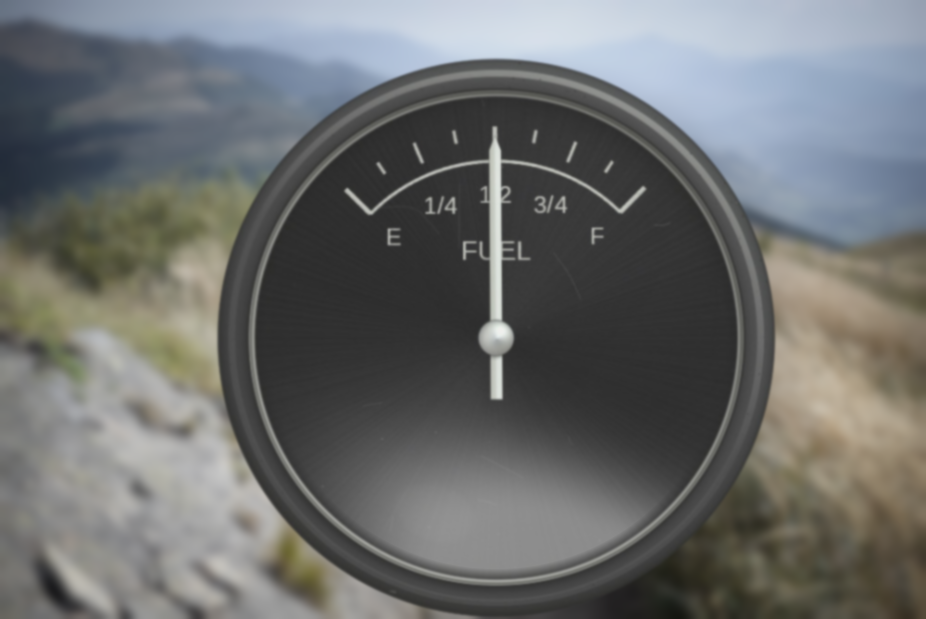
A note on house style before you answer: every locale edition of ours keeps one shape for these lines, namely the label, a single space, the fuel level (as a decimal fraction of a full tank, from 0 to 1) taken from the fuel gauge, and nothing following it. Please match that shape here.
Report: 0.5
